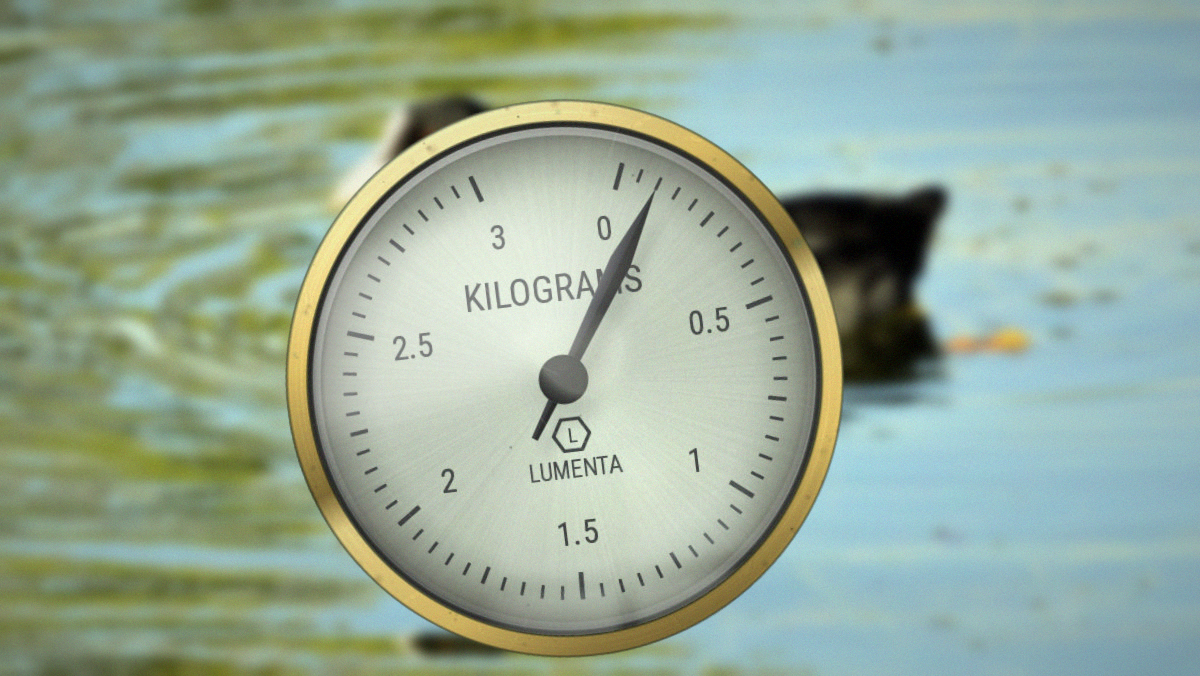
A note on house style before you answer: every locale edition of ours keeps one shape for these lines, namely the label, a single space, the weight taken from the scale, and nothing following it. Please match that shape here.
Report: 0.1 kg
